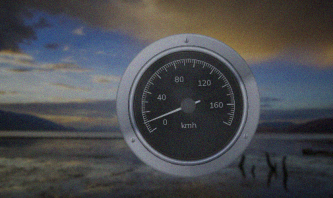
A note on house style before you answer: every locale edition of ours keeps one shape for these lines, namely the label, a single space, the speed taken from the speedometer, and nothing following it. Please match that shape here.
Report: 10 km/h
